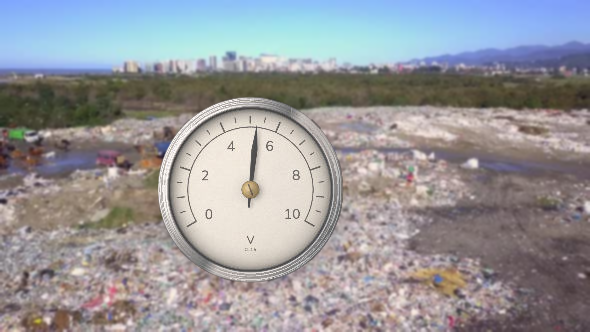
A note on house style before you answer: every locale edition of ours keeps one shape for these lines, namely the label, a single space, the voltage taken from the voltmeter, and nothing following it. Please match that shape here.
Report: 5.25 V
